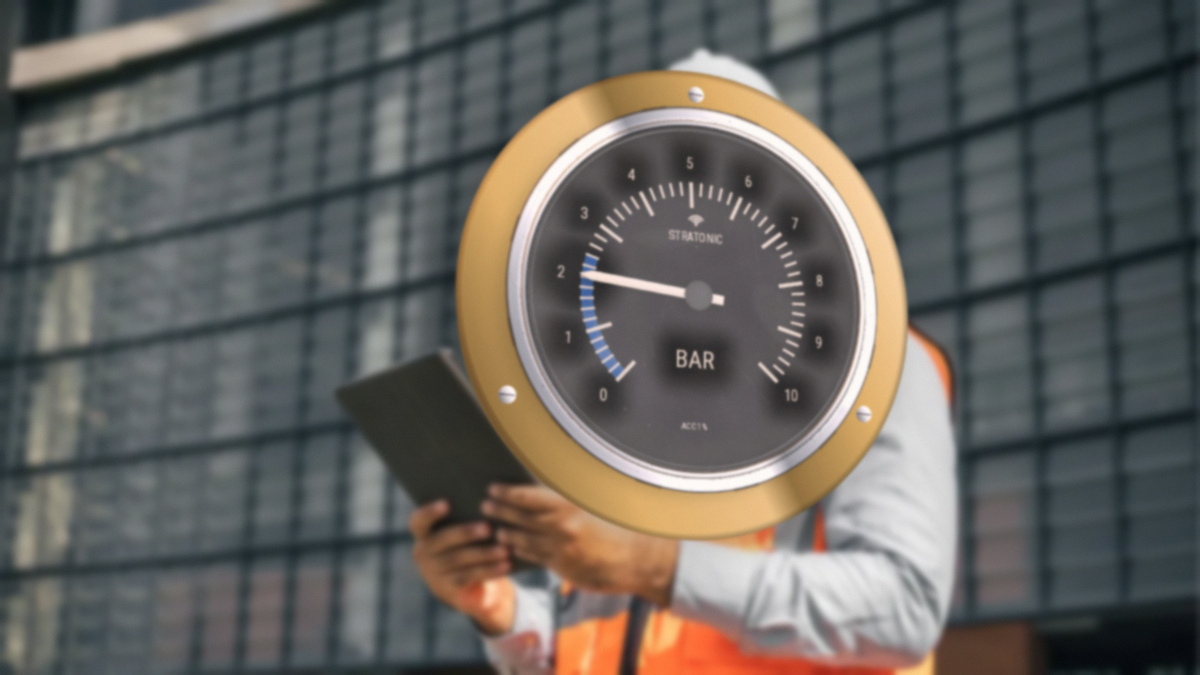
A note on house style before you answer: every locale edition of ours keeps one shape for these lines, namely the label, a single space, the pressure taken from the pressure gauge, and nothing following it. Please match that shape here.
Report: 2 bar
